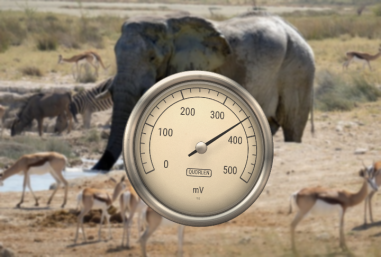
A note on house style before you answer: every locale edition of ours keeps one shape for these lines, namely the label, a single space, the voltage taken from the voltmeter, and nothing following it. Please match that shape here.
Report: 360 mV
